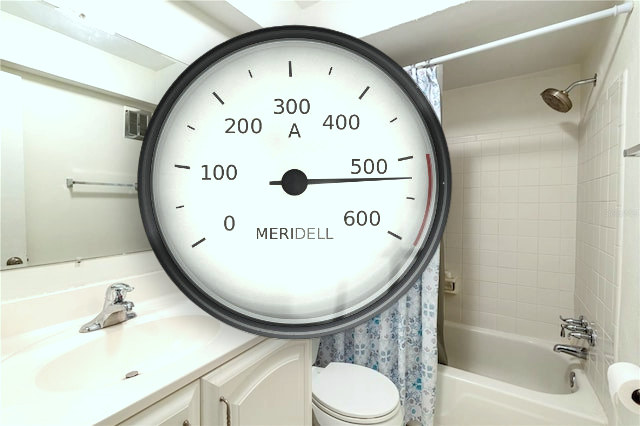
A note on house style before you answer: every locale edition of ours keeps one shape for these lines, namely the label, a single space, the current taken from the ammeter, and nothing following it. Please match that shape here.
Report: 525 A
